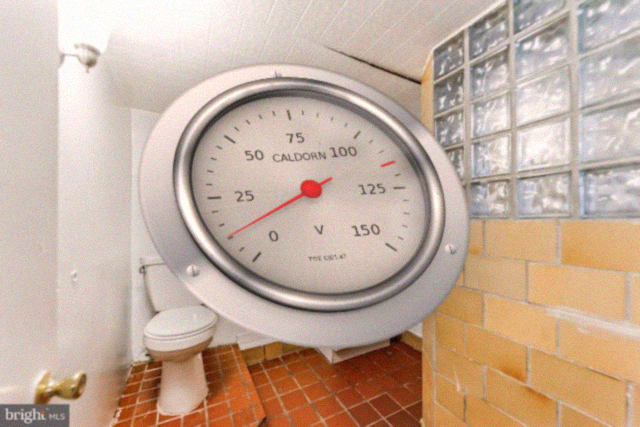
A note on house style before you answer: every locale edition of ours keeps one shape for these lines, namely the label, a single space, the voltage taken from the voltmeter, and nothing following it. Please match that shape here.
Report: 10 V
